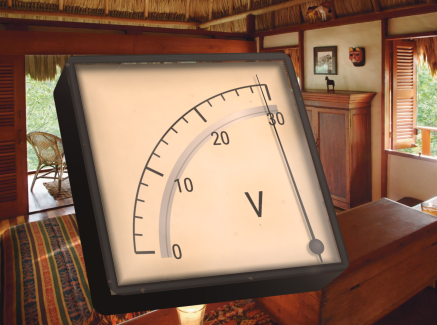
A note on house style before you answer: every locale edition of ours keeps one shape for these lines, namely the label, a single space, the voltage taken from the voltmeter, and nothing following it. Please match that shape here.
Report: 29 V
